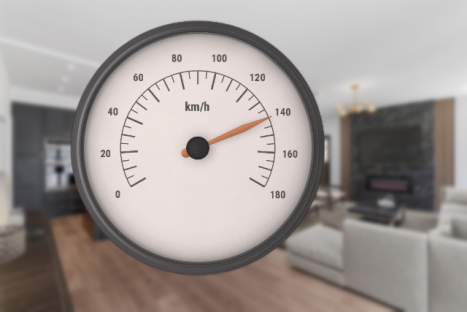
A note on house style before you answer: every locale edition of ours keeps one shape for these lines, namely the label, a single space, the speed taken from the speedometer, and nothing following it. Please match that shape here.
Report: 140 km/h
